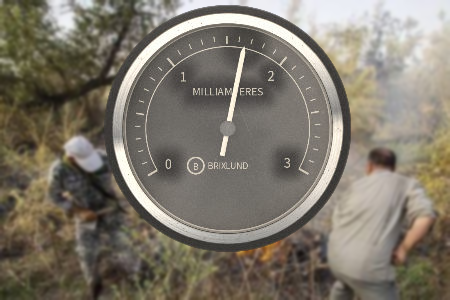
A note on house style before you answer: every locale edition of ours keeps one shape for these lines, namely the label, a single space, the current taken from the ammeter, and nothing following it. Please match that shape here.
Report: 1.65 mA
